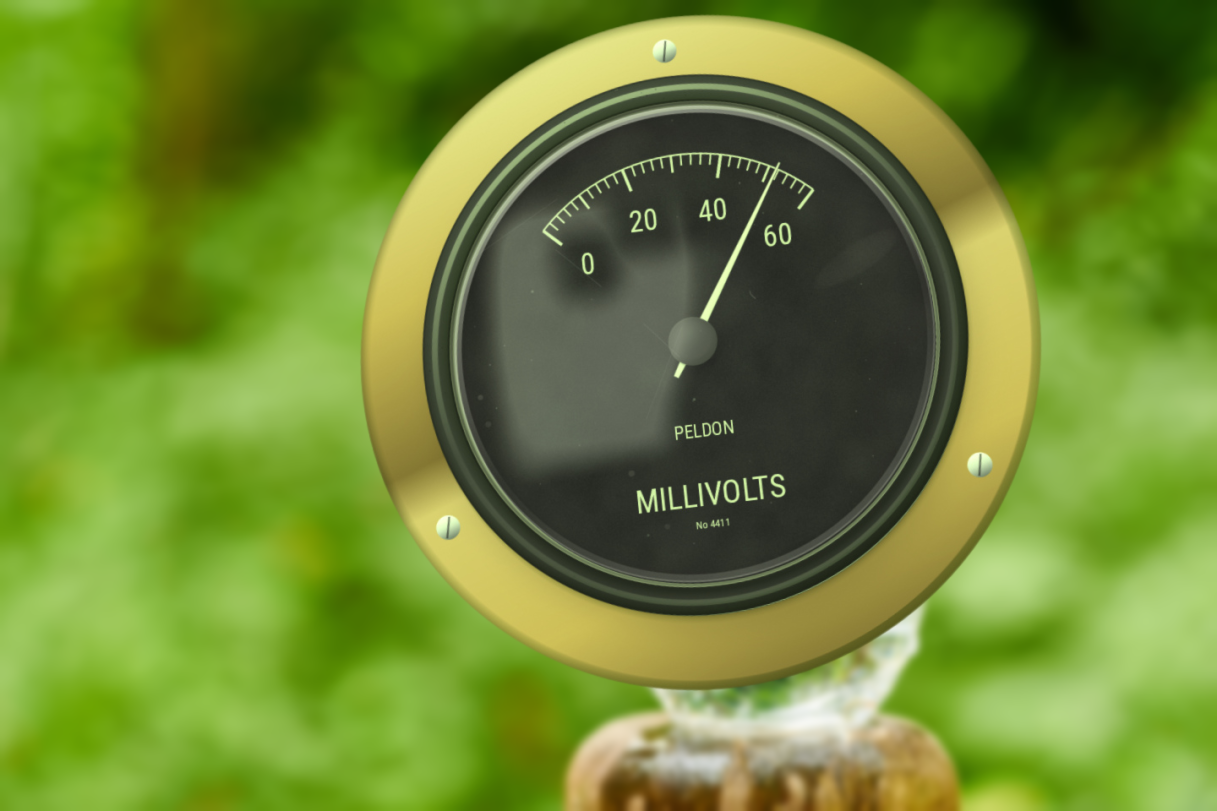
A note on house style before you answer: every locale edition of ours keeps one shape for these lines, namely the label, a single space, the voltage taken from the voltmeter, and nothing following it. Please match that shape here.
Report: 52 mV
